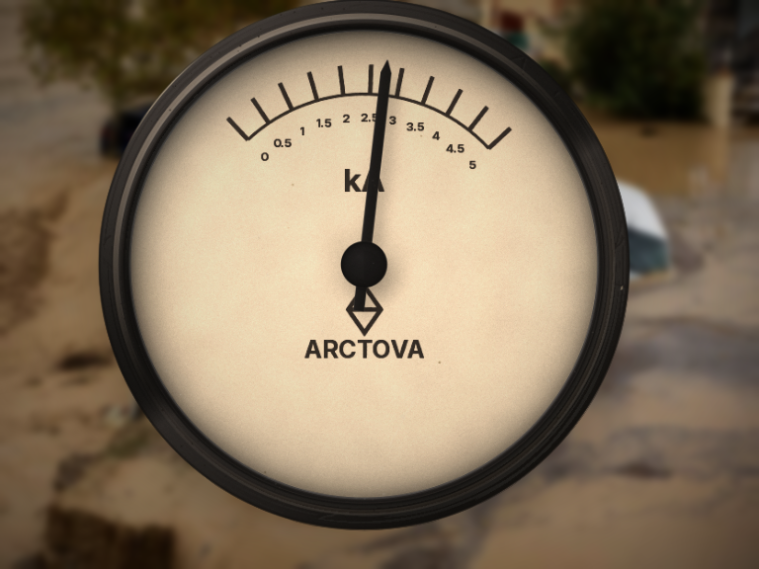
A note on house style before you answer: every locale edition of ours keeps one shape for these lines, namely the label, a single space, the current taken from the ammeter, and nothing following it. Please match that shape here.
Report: 2.75 kA
